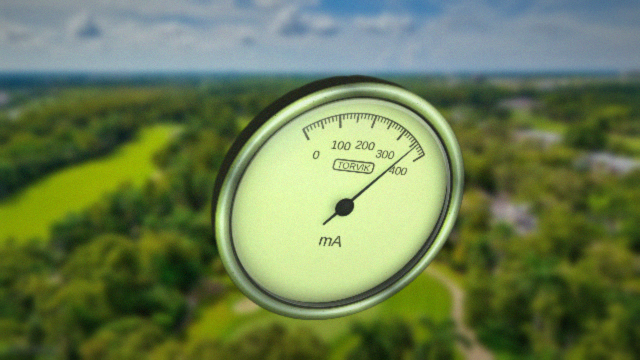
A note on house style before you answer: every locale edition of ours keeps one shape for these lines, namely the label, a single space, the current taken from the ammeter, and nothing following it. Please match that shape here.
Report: 350 mA
